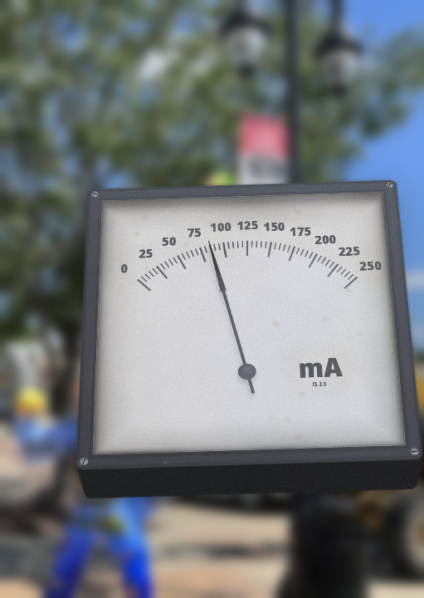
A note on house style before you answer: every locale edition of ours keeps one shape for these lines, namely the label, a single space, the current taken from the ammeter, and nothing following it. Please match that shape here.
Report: 85 mA
